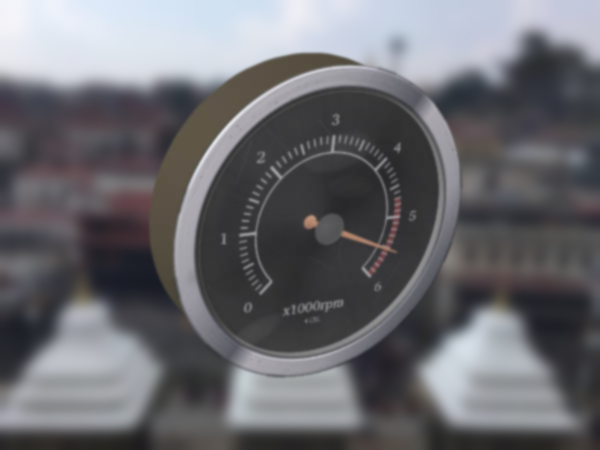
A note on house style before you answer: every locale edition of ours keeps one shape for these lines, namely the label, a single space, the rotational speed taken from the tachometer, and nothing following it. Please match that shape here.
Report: 5500 rpm
